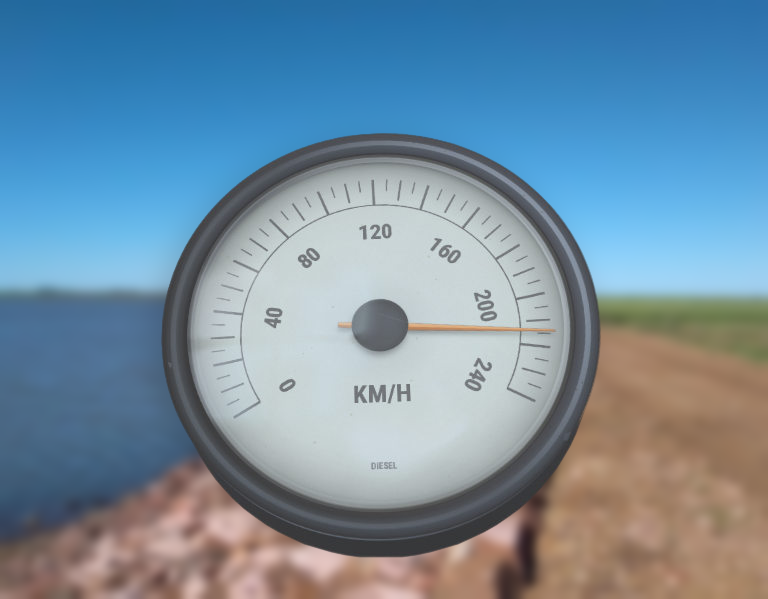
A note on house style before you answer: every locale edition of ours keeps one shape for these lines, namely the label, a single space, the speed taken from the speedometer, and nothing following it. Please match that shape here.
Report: 215 km/h
